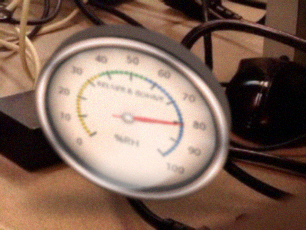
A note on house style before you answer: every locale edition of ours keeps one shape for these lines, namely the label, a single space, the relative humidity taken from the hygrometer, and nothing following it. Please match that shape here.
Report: 80 %
